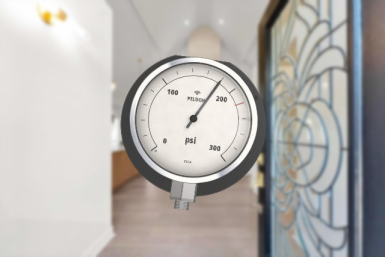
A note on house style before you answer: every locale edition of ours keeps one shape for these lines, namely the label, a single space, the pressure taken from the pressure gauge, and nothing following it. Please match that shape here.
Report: 180 psi
